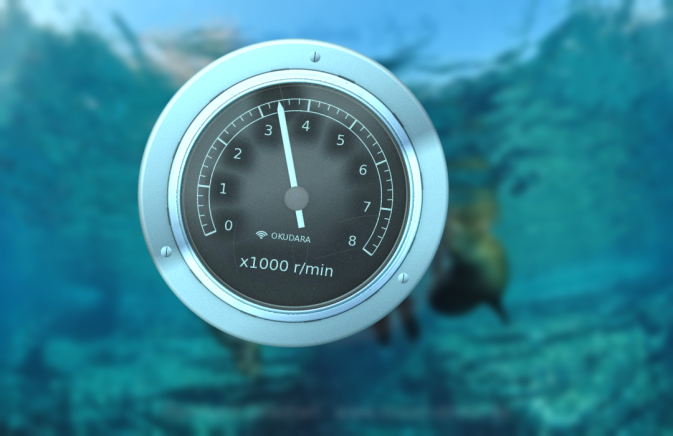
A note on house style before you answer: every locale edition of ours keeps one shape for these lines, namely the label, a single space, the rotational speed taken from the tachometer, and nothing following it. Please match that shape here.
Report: 3400 rpm
